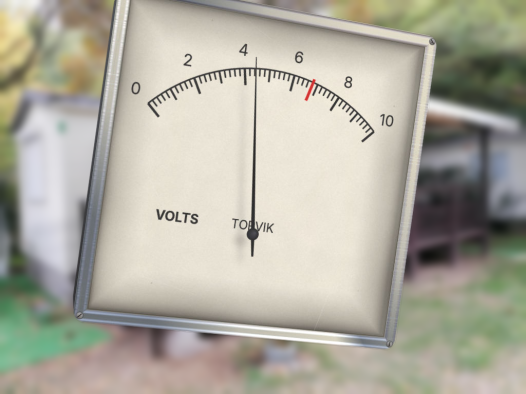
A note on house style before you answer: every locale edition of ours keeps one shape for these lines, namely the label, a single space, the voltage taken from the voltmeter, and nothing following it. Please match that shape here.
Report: 4.4 V
